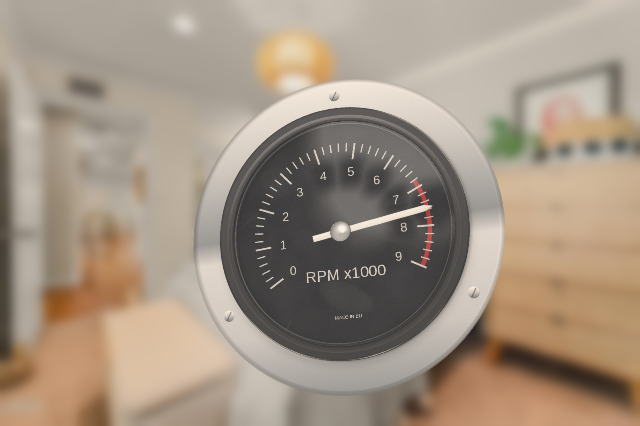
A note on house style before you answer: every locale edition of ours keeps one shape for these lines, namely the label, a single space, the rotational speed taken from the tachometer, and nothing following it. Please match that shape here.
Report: 7600 rpm
